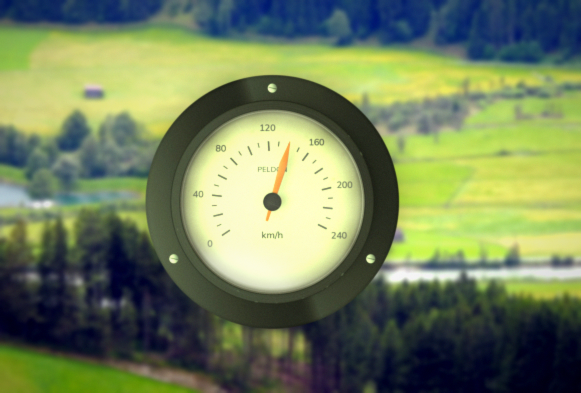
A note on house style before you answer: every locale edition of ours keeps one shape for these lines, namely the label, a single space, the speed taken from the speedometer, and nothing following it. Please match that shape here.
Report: 140 km/h
